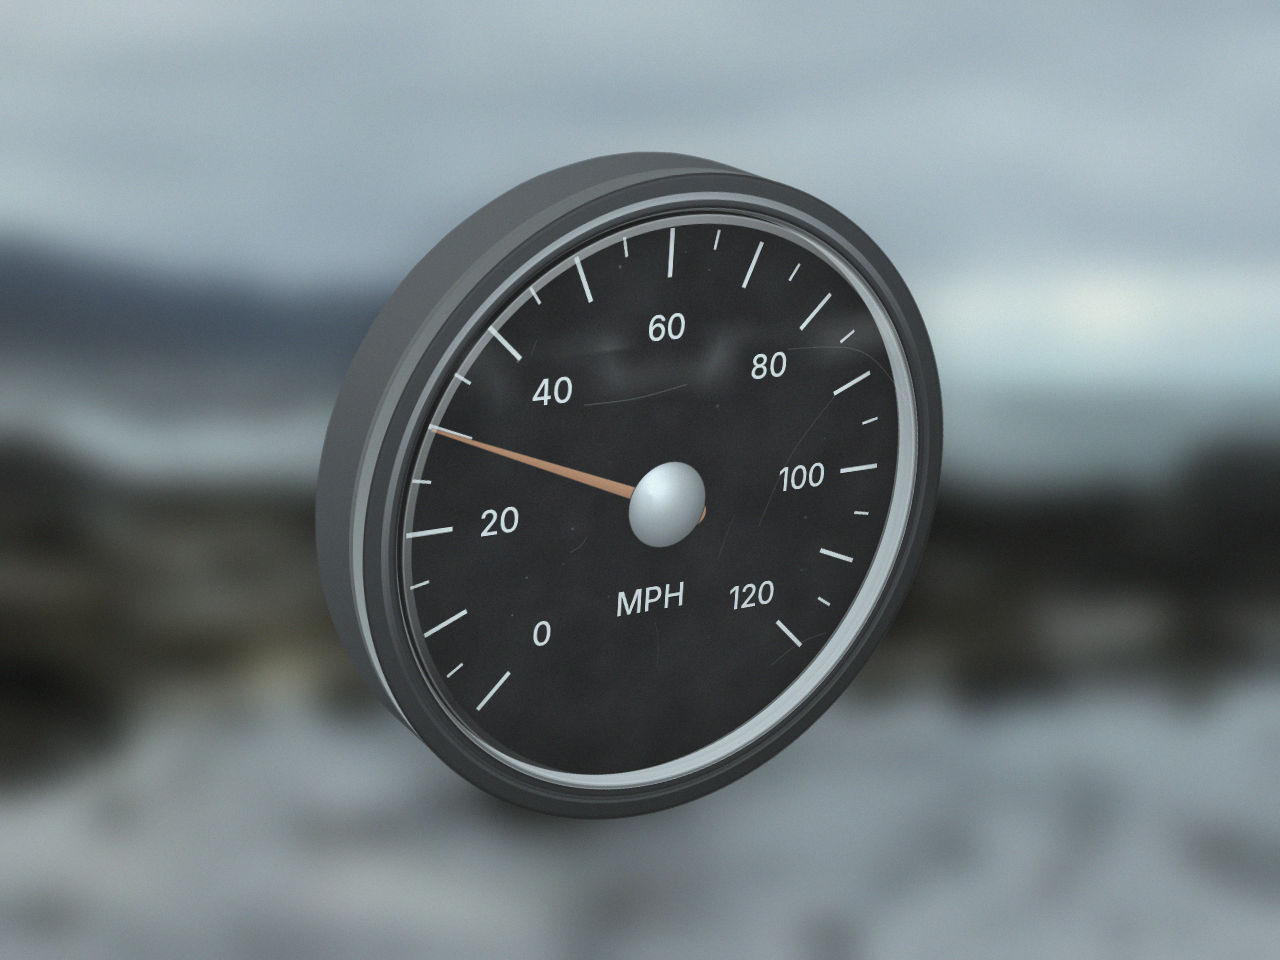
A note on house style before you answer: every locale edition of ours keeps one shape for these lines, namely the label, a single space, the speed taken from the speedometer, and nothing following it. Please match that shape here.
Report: 30 mph
